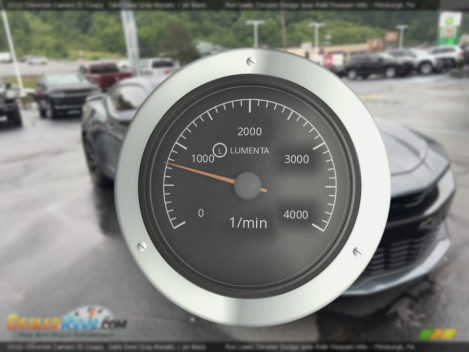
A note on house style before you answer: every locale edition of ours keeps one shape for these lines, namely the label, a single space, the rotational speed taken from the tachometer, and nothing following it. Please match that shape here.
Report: 750 rpm
